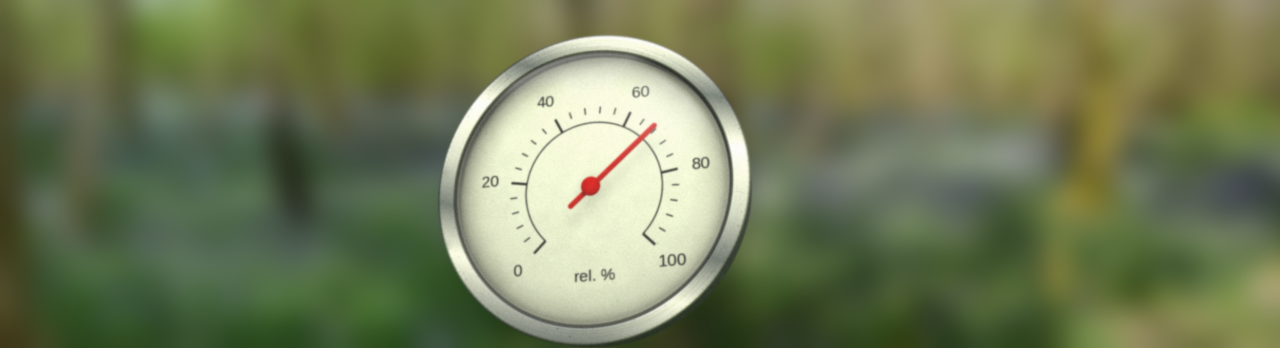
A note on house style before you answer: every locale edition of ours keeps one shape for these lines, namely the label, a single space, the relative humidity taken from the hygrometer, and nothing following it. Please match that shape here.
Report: 68 %
